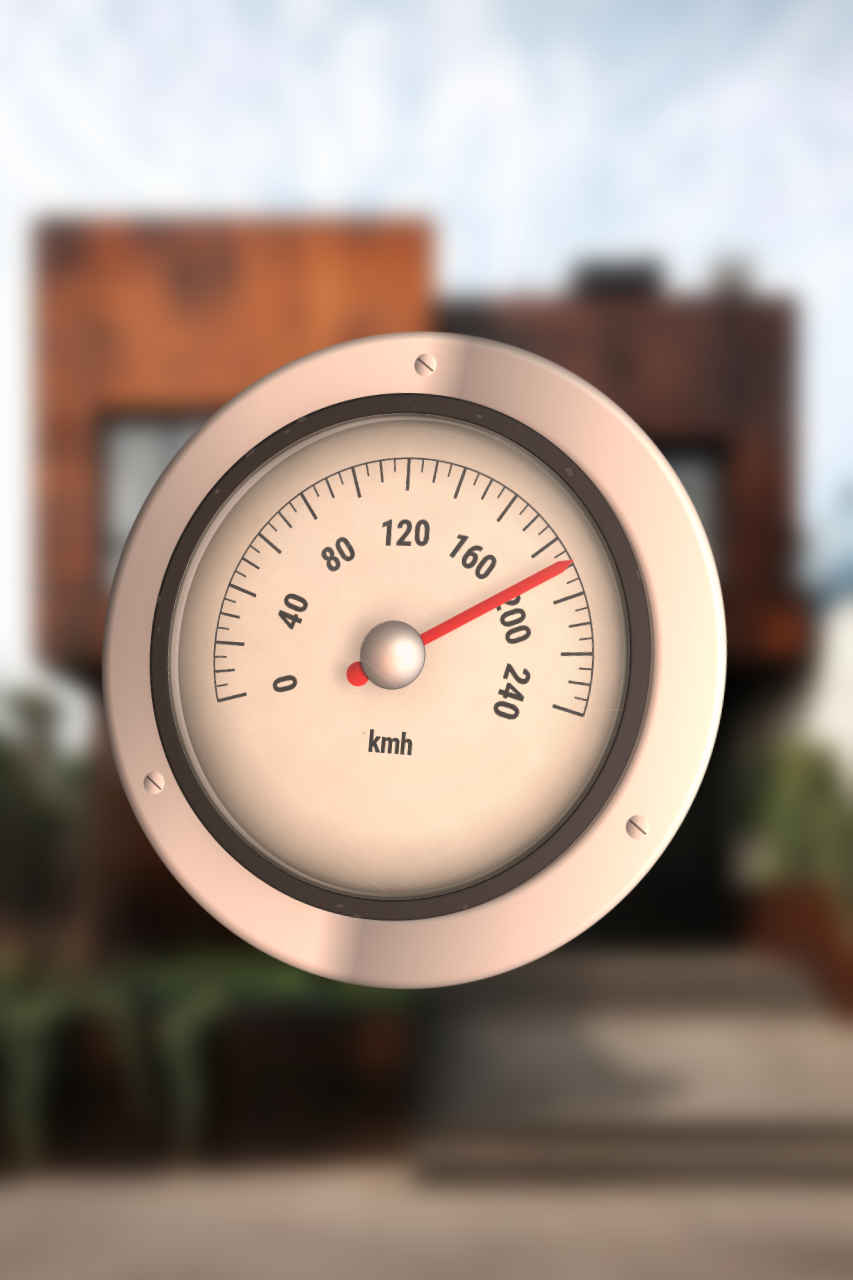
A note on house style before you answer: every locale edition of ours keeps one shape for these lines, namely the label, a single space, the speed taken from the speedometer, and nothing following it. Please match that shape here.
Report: 190 km/h
